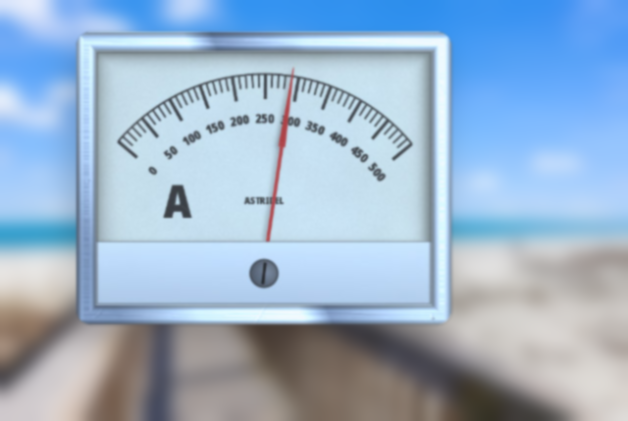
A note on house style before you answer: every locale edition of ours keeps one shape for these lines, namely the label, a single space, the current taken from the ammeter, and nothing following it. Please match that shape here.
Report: 290 A
